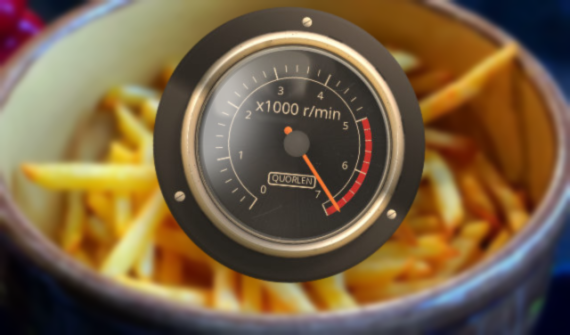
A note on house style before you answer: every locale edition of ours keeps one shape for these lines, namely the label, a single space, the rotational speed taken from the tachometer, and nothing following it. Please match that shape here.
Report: 6800 rpm
